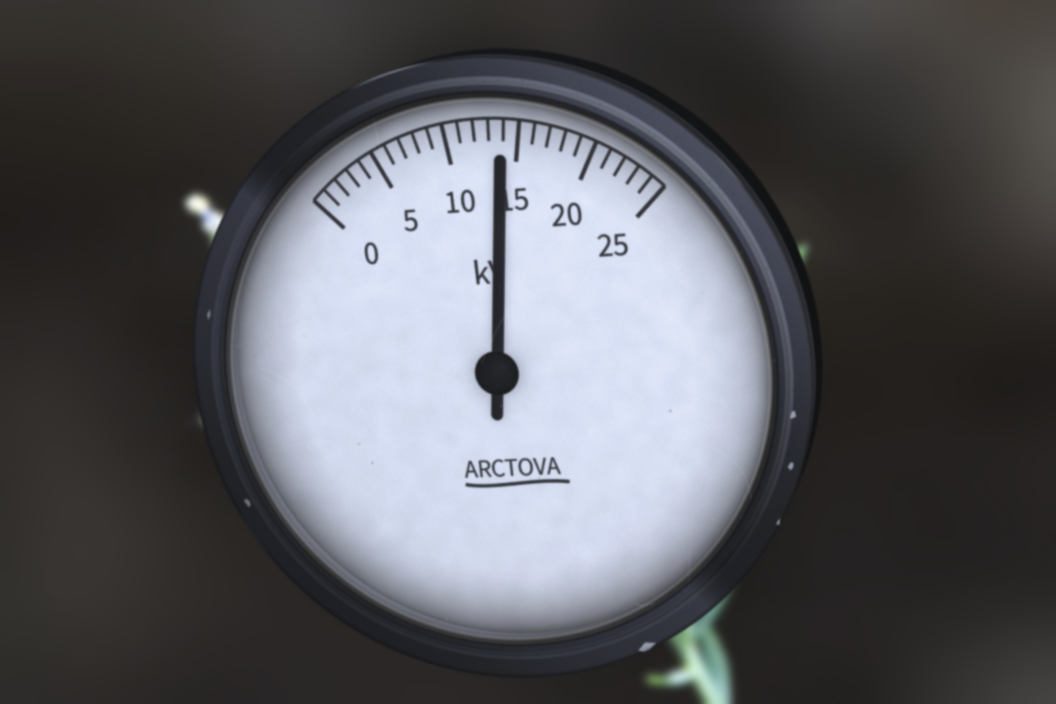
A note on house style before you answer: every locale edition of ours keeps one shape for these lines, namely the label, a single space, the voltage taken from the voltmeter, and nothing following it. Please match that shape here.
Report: 14 kV
